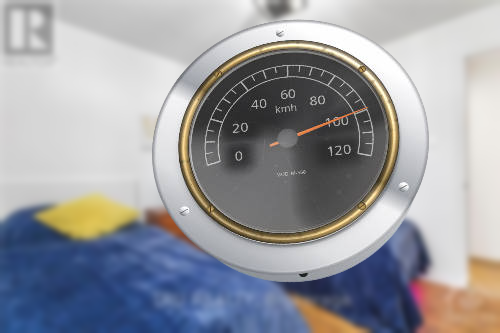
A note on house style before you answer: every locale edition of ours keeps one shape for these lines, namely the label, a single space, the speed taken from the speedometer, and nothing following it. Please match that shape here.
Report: 100 km/h
